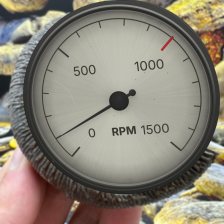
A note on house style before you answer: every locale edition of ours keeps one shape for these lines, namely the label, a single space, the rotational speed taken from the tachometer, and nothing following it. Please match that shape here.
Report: 100 rpm
